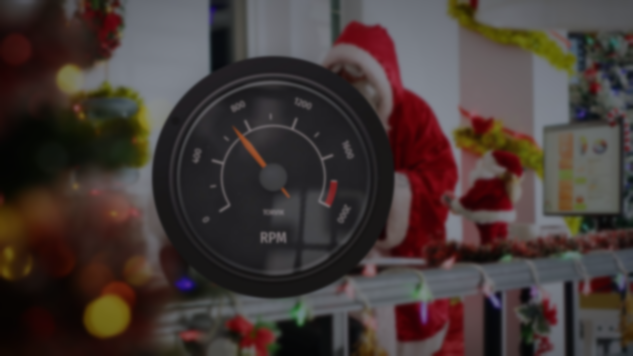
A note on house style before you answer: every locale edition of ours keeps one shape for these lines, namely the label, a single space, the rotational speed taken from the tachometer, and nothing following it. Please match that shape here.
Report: 700 rpm
